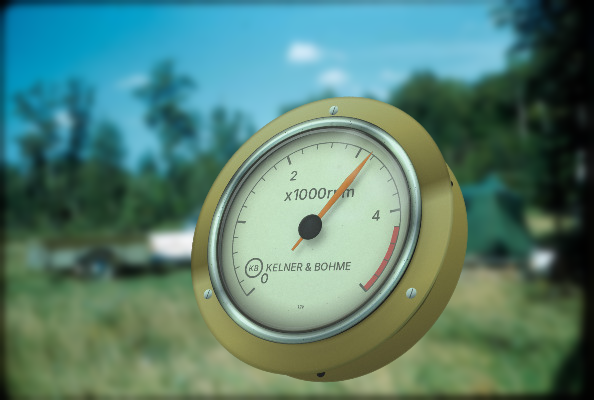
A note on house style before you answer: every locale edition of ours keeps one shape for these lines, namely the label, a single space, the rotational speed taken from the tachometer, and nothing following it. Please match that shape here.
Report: 3200 rpm
